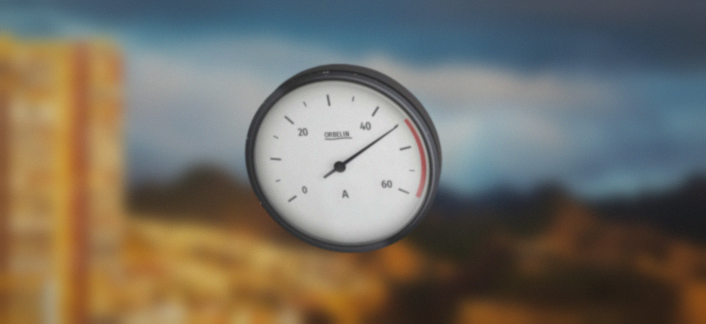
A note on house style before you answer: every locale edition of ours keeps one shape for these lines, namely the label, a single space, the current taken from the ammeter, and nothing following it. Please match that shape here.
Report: 45 A
